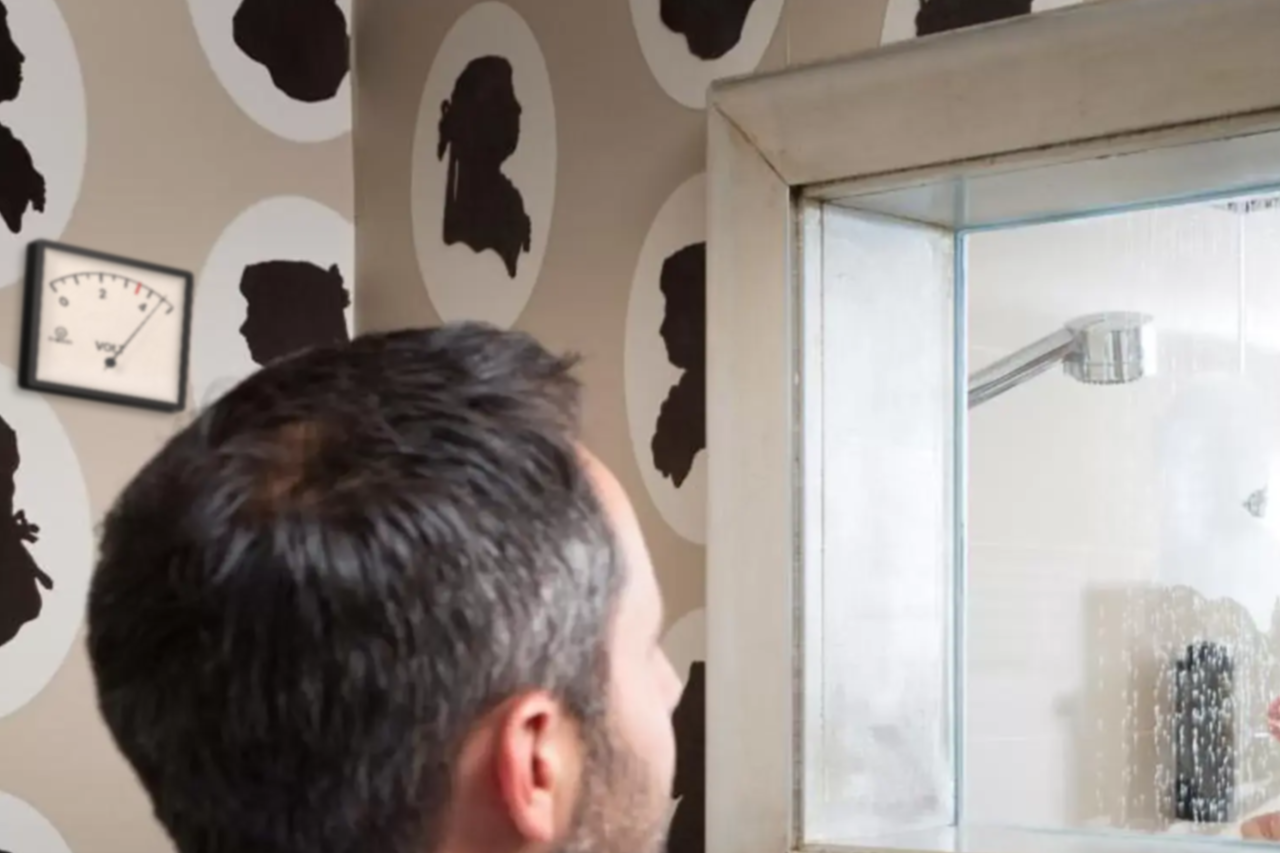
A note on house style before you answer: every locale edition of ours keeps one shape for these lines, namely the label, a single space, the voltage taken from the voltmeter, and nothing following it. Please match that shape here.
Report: 4.5 V
